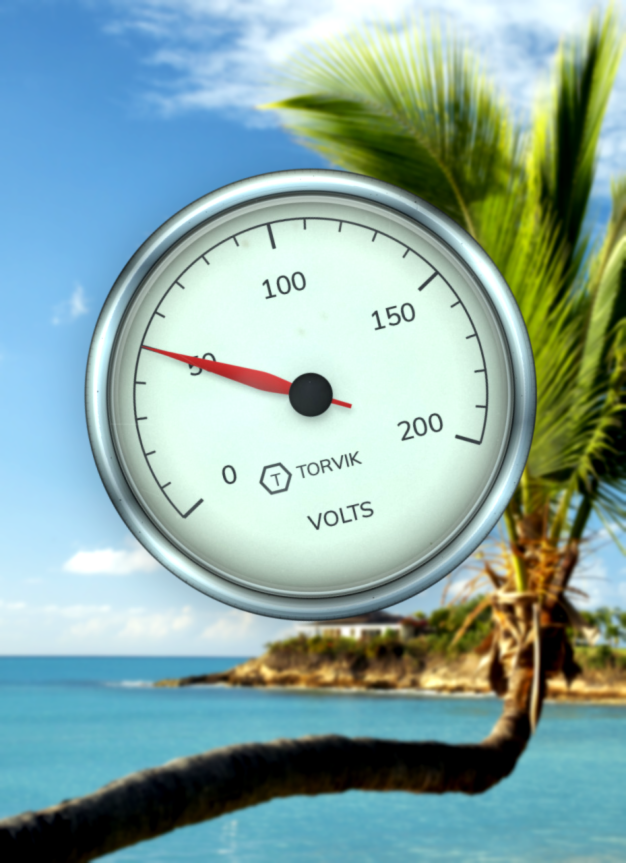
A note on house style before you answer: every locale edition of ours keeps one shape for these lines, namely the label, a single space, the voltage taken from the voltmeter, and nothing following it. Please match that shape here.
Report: 50 V
